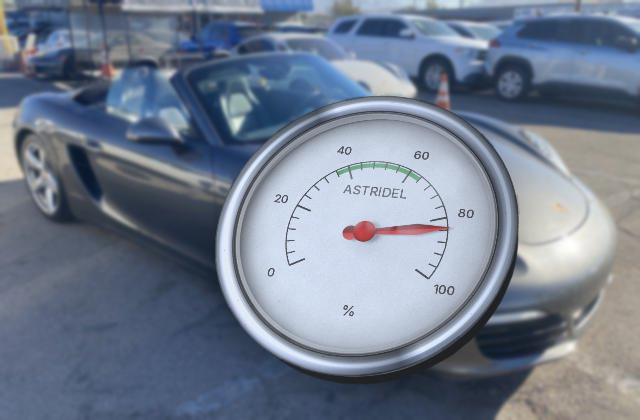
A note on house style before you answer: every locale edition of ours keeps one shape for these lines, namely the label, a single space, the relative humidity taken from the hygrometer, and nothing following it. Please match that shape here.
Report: 84 %
